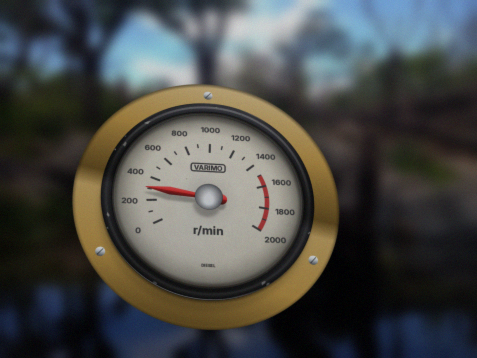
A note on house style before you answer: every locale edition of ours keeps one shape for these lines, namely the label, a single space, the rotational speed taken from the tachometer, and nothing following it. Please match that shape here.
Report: 300 rpm
